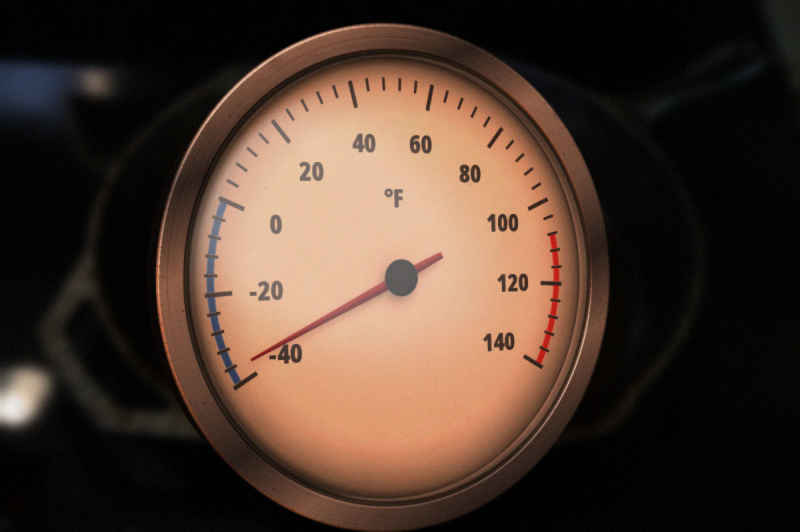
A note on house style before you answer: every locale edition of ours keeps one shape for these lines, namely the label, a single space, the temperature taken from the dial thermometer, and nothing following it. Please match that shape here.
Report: -36 °F
